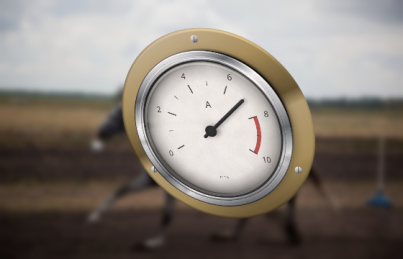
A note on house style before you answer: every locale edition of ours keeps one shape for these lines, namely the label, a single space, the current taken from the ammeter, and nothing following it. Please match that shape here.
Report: 7 A
